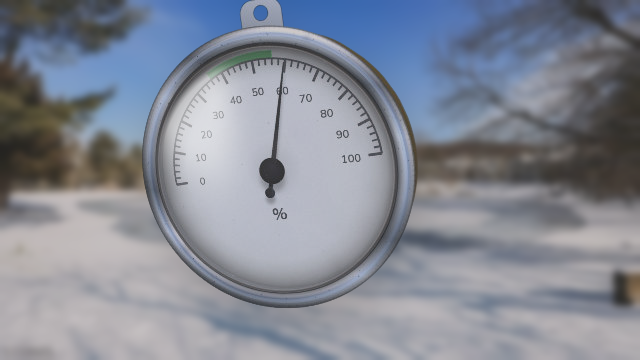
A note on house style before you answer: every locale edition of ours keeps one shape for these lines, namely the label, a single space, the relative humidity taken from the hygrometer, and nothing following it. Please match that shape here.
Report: 60 %
